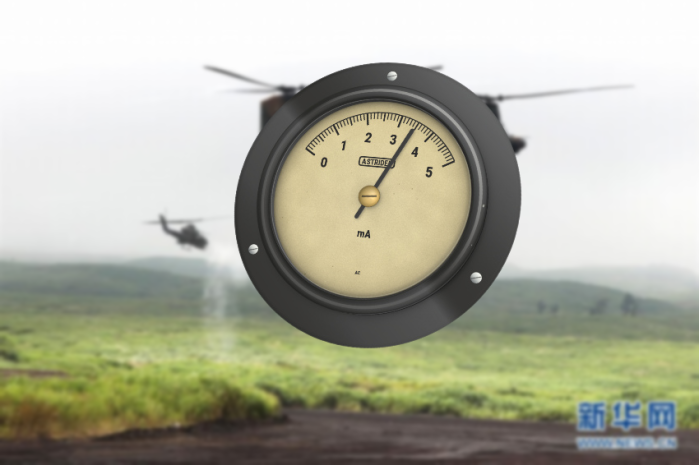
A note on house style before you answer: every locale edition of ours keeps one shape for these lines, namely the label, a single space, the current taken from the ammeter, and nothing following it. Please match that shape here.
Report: 3.5 mA
